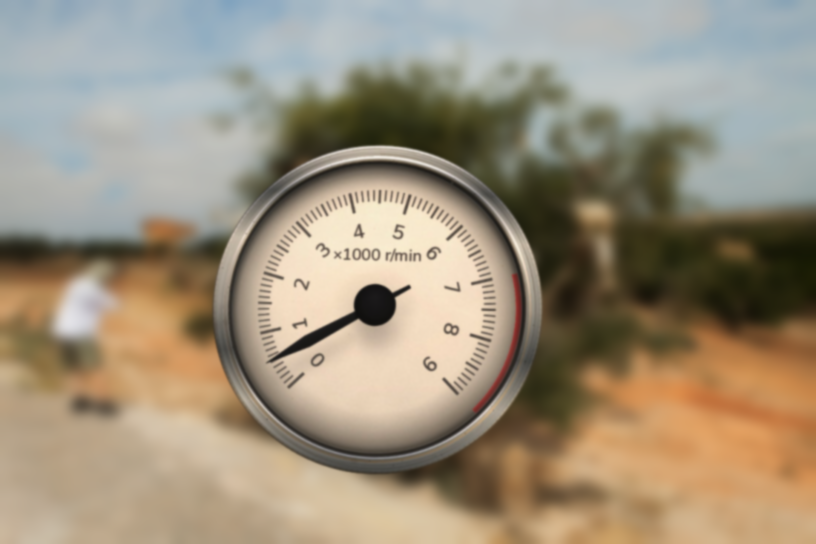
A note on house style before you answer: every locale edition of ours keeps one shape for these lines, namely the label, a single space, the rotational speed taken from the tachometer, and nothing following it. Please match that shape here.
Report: 500 rpm
